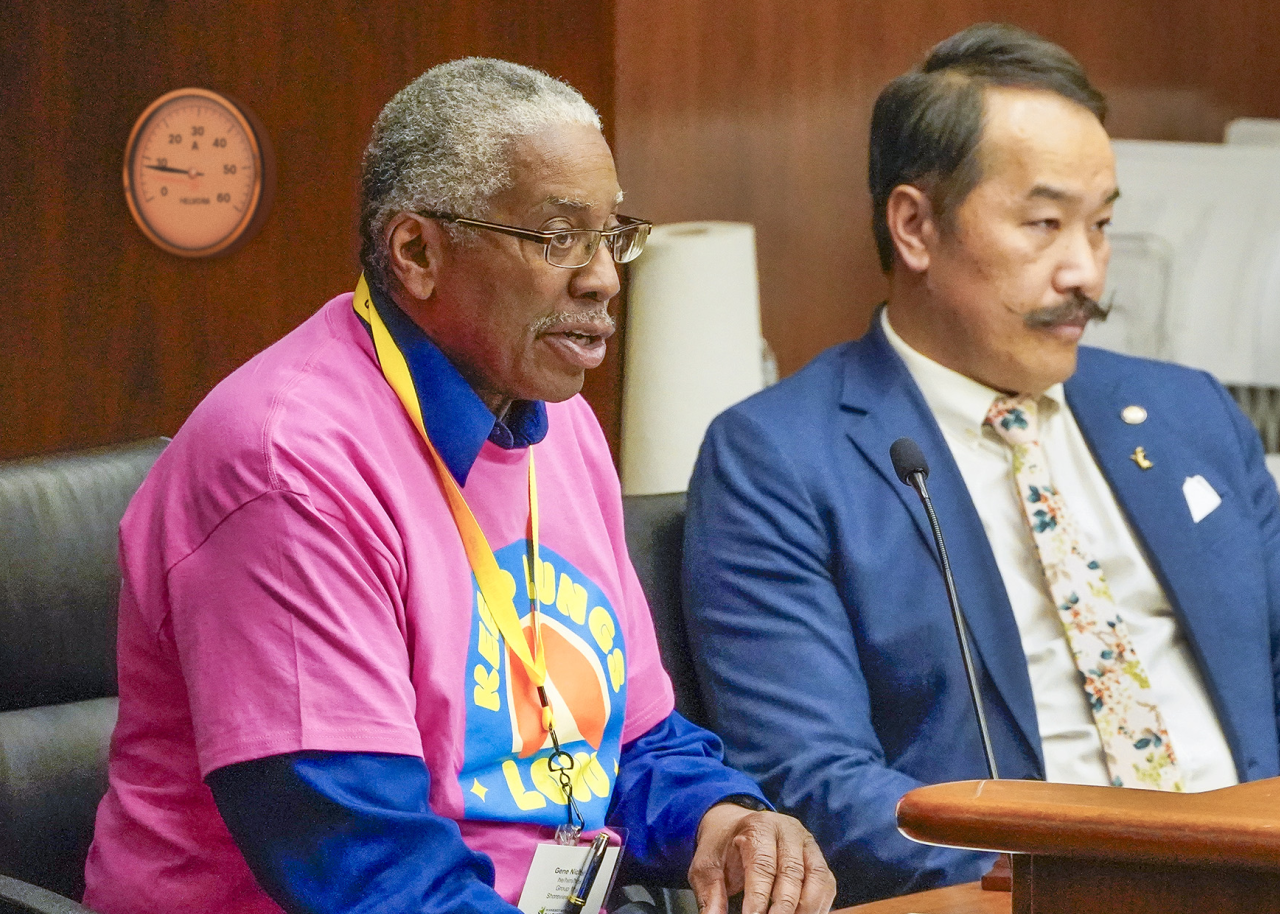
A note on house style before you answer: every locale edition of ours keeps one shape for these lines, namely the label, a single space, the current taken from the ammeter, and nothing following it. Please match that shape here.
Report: 8 A
